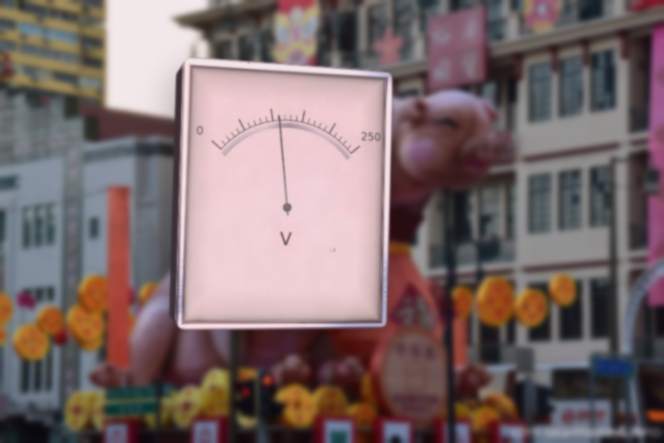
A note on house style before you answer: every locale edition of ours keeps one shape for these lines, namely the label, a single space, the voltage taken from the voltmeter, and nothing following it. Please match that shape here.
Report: 110 V
